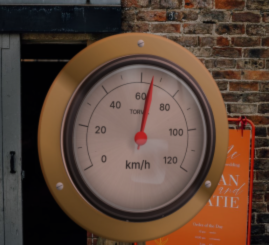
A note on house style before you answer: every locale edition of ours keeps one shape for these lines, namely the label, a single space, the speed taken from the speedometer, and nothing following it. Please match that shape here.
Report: 65 km/h
